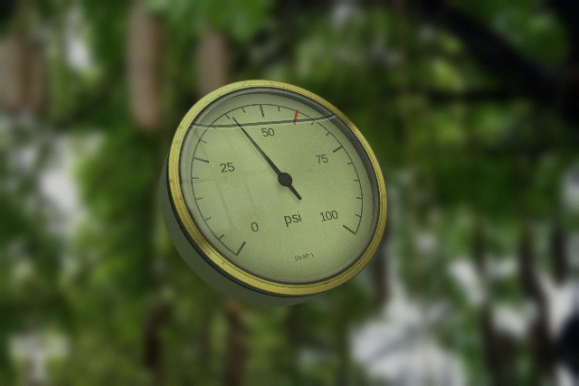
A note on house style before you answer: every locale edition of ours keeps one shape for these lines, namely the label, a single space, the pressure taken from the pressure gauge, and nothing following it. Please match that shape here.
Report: 40 psi
